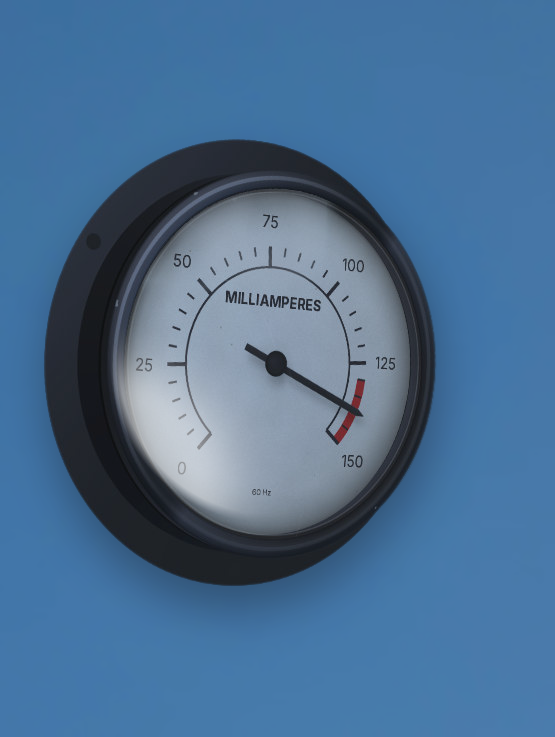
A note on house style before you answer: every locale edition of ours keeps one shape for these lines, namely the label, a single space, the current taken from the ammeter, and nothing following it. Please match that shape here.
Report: 140 mA
